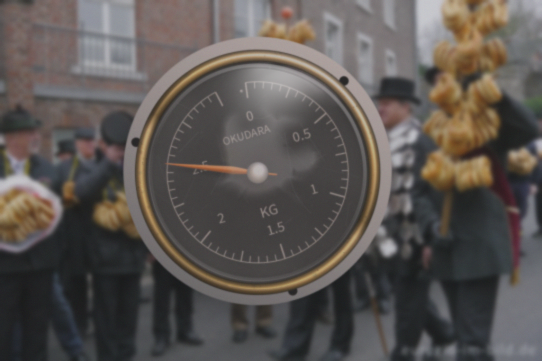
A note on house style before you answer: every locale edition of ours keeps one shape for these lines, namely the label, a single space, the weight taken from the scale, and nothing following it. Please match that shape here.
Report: 2.5 kg
